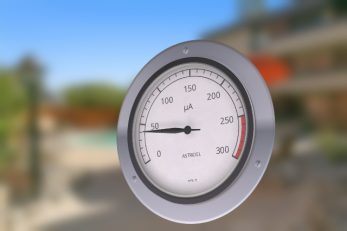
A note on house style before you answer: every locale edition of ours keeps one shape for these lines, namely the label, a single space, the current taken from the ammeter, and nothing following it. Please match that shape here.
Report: 40 µA
